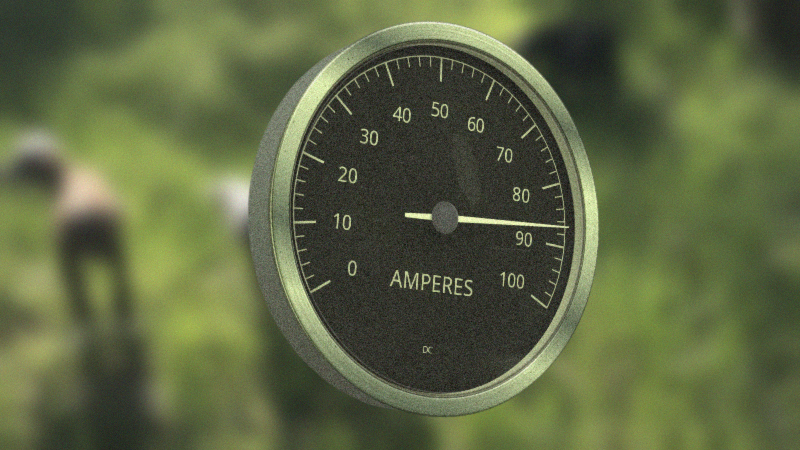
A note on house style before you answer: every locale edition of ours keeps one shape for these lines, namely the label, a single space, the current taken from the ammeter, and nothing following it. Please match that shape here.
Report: 87 A
